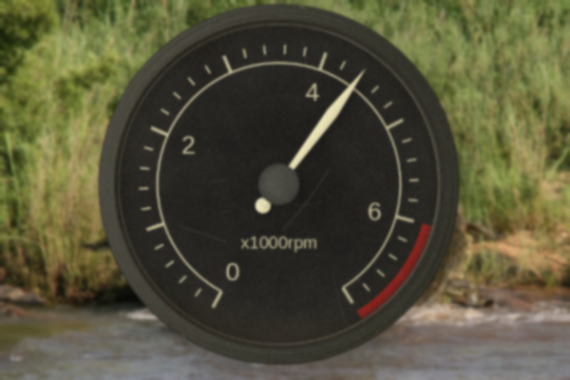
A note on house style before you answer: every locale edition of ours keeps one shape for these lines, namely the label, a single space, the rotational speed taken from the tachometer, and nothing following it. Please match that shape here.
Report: 4400 rpm
